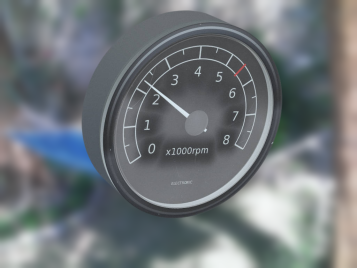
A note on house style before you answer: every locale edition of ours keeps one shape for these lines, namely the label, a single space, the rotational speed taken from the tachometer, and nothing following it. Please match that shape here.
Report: 2250 rpm
